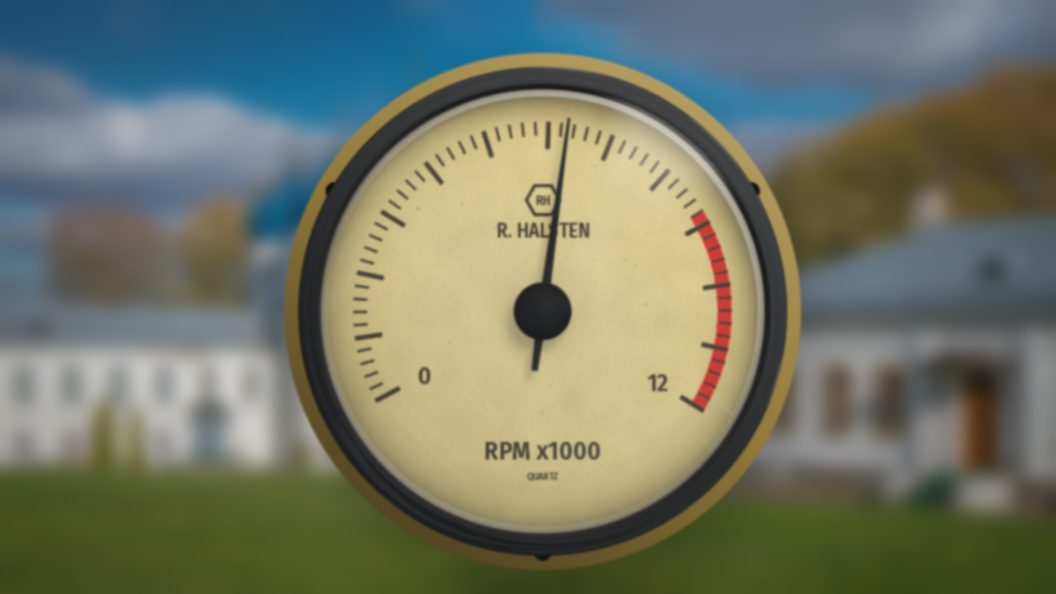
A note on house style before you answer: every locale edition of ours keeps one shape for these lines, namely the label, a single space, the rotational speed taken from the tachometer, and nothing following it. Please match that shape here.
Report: 6300 rpm
